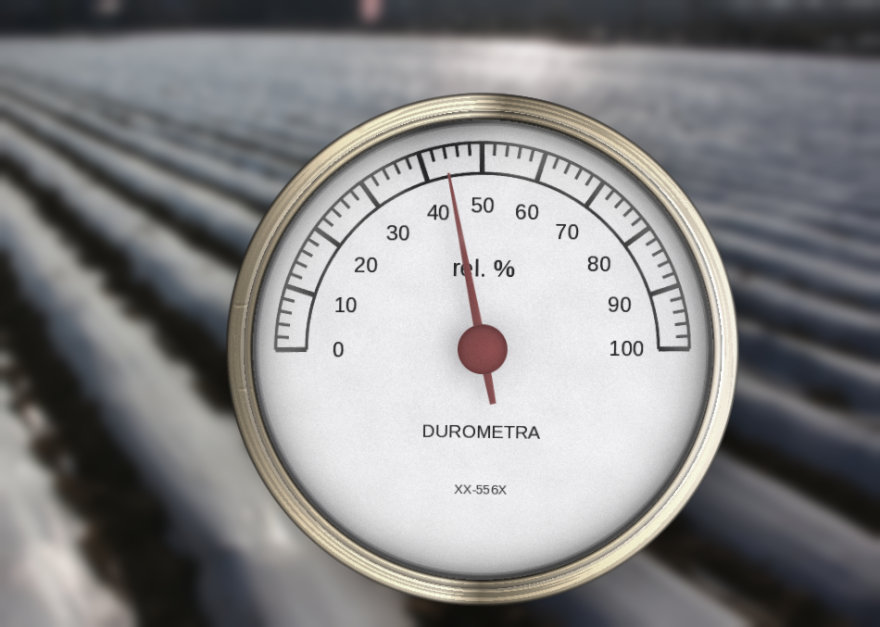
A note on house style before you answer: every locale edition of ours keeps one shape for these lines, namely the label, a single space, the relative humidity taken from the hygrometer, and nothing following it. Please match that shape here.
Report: 44 %
